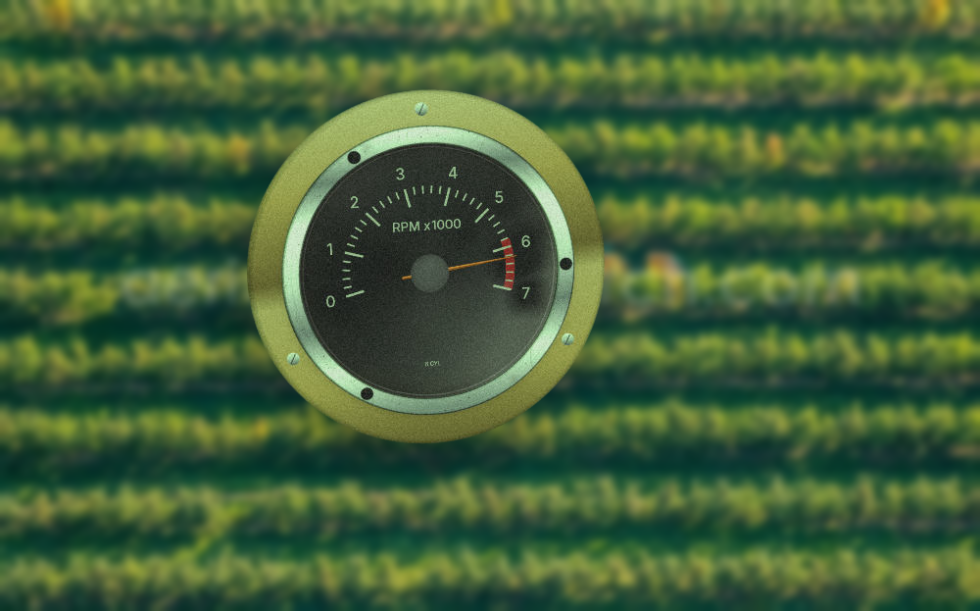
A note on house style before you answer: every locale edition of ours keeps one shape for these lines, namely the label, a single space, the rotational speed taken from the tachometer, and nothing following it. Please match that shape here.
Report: 6200 rpm
